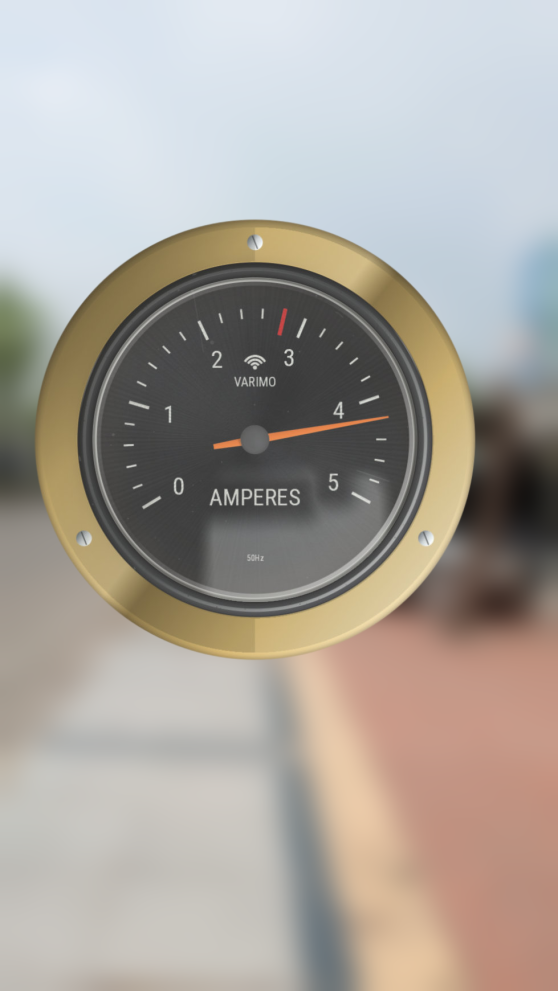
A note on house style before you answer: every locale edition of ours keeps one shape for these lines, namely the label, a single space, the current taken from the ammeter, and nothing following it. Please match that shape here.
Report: 4.2 A
